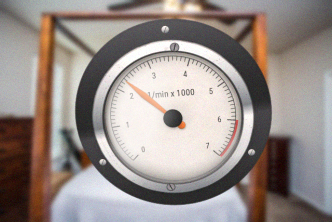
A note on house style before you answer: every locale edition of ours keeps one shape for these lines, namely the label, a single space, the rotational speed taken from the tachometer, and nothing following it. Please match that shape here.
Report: 2300 rpm
